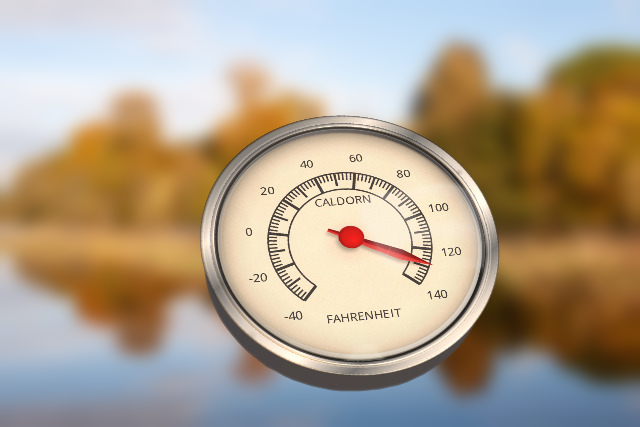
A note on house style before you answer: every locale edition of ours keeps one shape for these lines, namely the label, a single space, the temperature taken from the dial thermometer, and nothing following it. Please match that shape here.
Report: 130 °F
